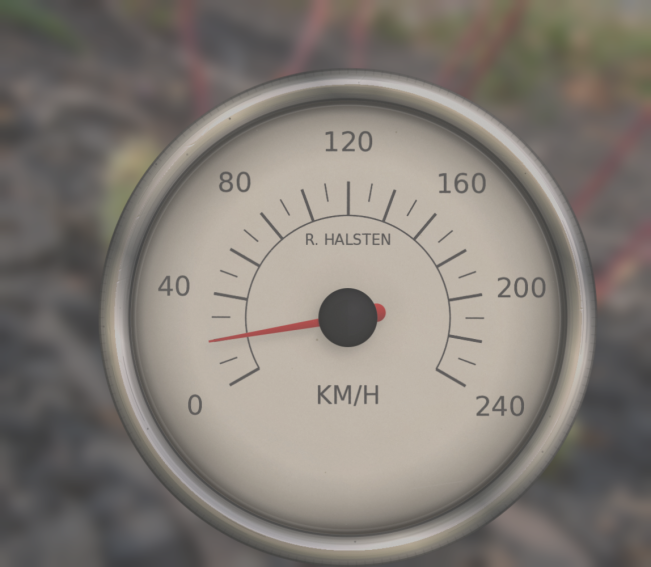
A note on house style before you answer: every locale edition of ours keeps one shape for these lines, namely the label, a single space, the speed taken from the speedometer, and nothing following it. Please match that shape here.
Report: 20 km/h
